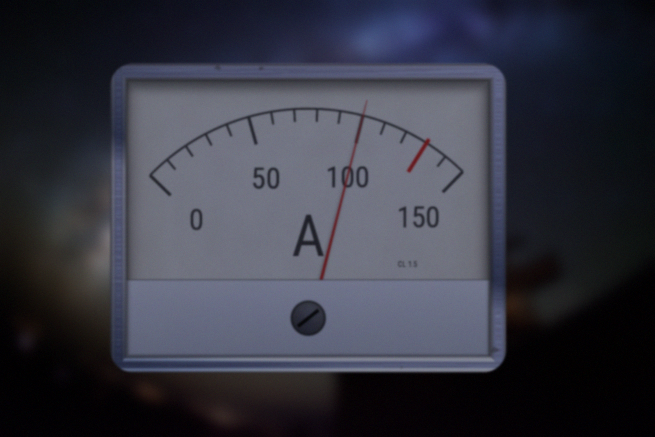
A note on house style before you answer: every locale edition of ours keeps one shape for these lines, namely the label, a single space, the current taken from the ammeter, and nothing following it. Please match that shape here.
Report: 100 A
